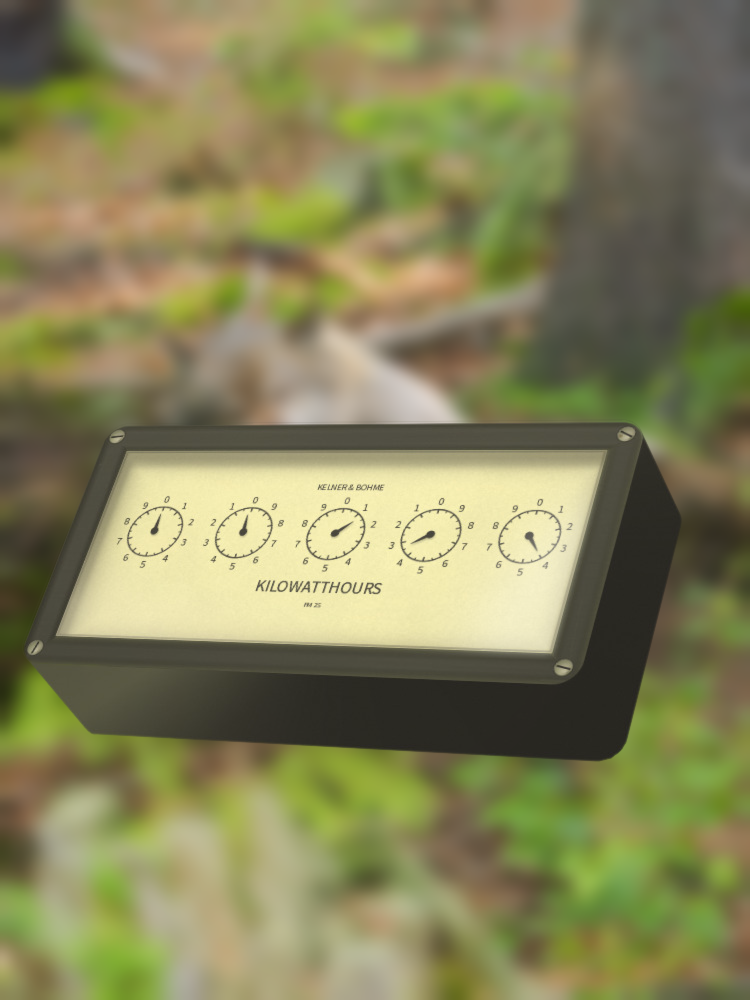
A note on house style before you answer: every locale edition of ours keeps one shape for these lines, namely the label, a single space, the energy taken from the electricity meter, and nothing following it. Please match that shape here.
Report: 134 kWh
